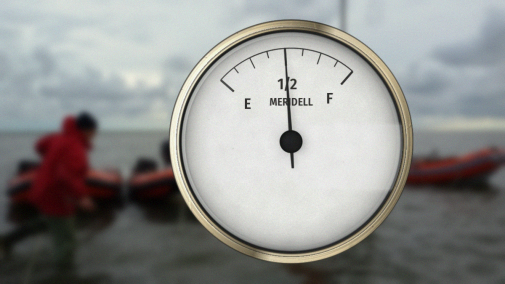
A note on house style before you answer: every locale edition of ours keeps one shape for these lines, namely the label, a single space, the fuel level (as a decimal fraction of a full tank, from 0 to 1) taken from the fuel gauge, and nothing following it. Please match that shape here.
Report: 0.5
